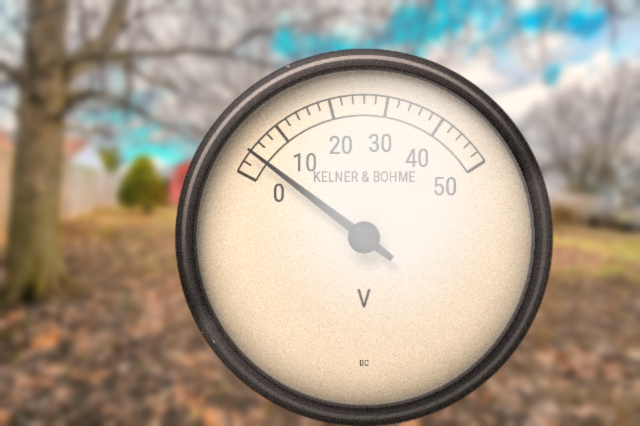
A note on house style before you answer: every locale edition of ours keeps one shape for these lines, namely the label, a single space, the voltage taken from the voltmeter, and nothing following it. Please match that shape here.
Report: 4 V
